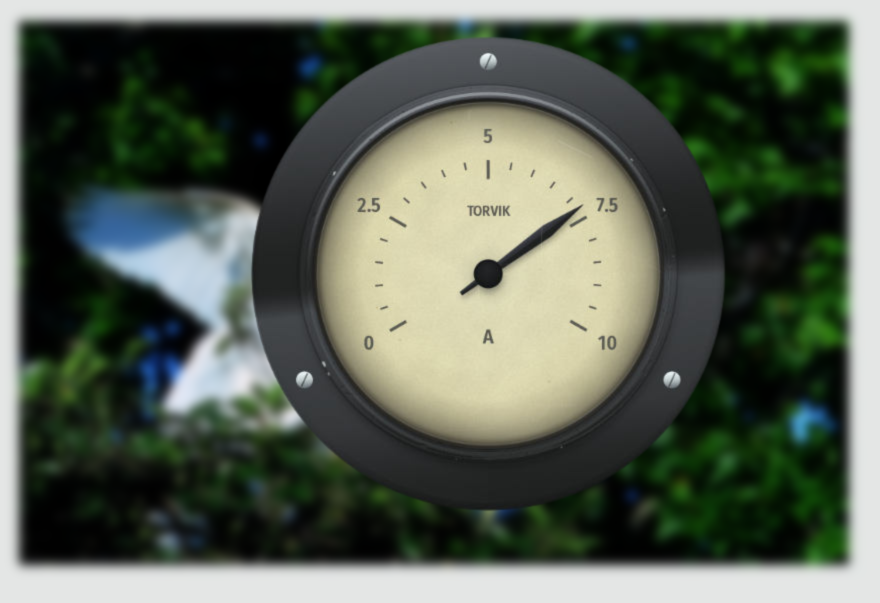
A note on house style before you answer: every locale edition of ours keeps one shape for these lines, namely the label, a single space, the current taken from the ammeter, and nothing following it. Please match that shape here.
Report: 7.25 A
